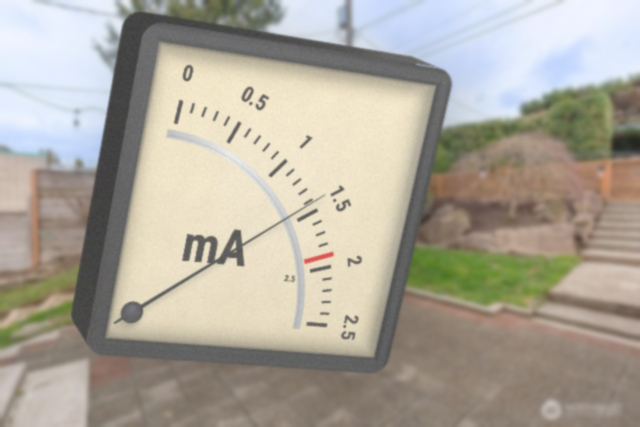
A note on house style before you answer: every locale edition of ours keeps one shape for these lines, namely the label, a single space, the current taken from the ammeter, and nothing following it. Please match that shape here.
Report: 1.4 mA
